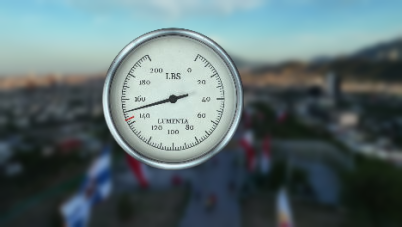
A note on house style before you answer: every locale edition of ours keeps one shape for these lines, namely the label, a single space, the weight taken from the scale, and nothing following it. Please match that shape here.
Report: 150 lb
